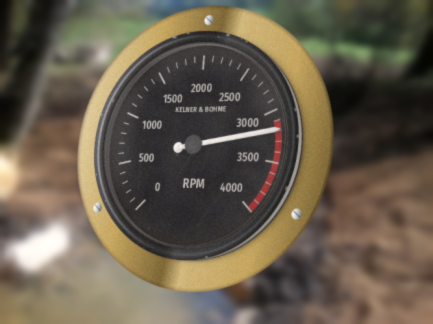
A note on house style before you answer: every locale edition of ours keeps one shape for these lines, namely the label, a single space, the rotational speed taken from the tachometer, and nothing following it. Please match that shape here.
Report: 3200 rpm
